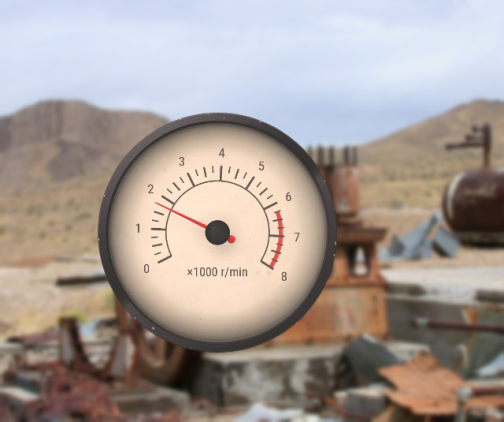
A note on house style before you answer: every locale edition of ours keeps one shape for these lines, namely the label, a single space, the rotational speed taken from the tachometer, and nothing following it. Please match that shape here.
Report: 1750 rpm
